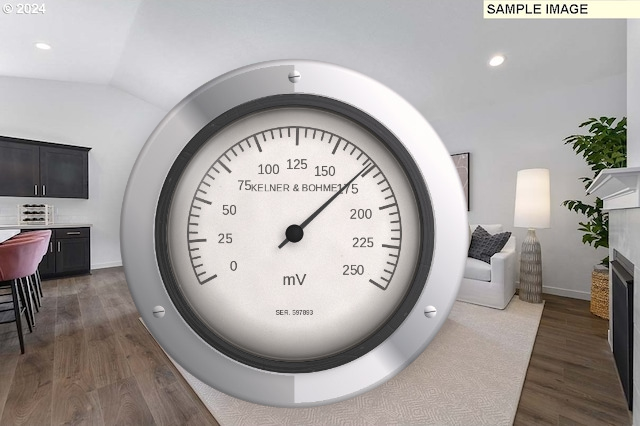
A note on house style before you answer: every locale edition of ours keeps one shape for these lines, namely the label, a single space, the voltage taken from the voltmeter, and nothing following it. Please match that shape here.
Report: 172.5 mV
